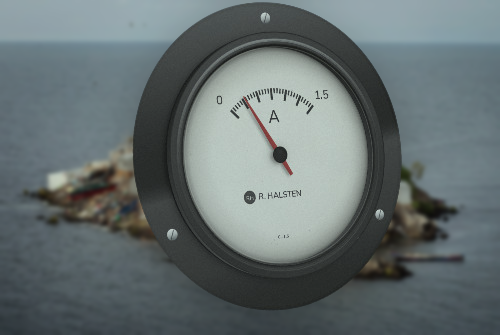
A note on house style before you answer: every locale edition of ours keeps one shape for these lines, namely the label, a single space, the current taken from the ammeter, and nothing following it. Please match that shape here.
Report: 0.25 A
